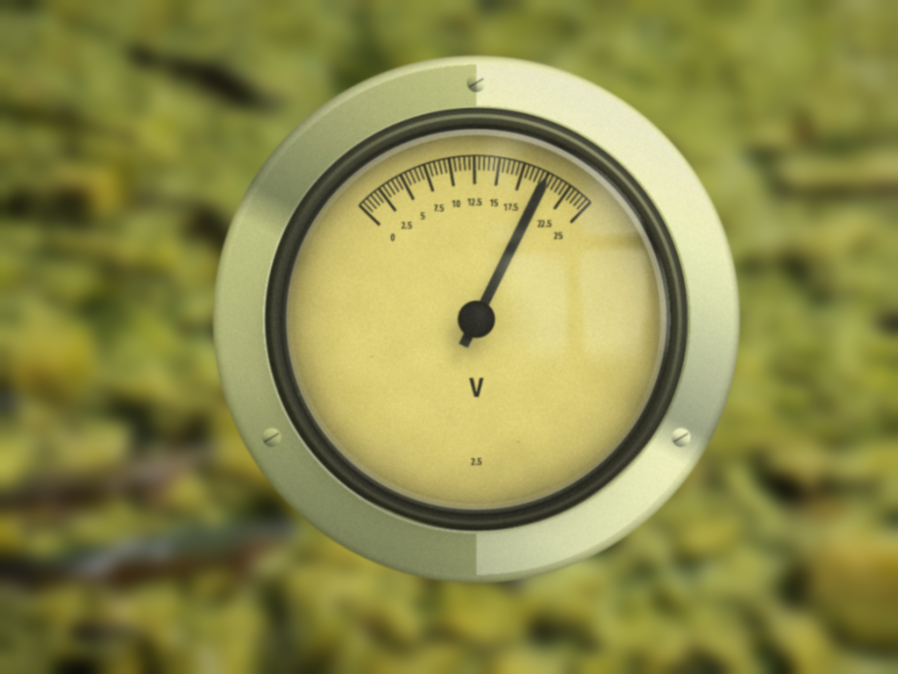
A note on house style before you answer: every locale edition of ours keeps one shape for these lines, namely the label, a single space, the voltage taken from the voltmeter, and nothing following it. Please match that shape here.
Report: 20 V
